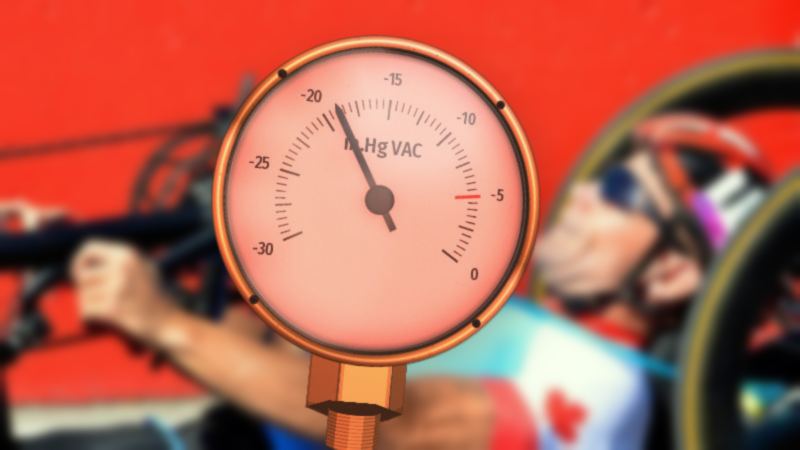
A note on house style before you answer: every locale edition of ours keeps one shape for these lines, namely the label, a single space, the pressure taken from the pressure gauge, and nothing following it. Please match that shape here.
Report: -19 inHg
